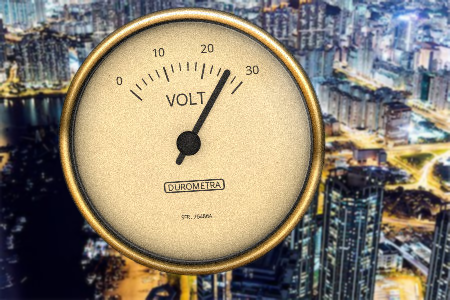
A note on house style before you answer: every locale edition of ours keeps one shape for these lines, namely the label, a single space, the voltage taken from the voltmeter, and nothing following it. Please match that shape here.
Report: 26 V
